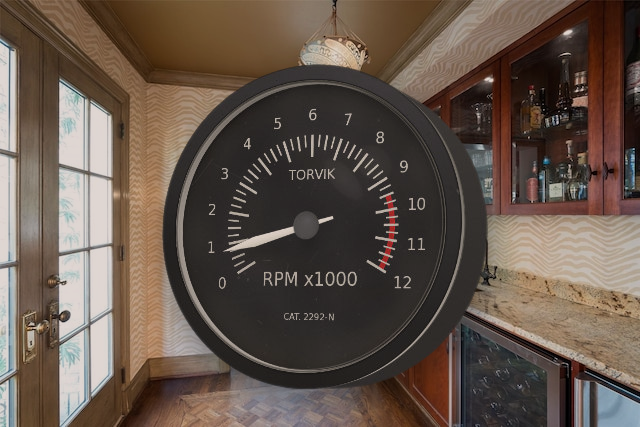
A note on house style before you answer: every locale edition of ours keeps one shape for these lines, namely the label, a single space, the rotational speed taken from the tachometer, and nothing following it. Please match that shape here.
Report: 750 rpm
